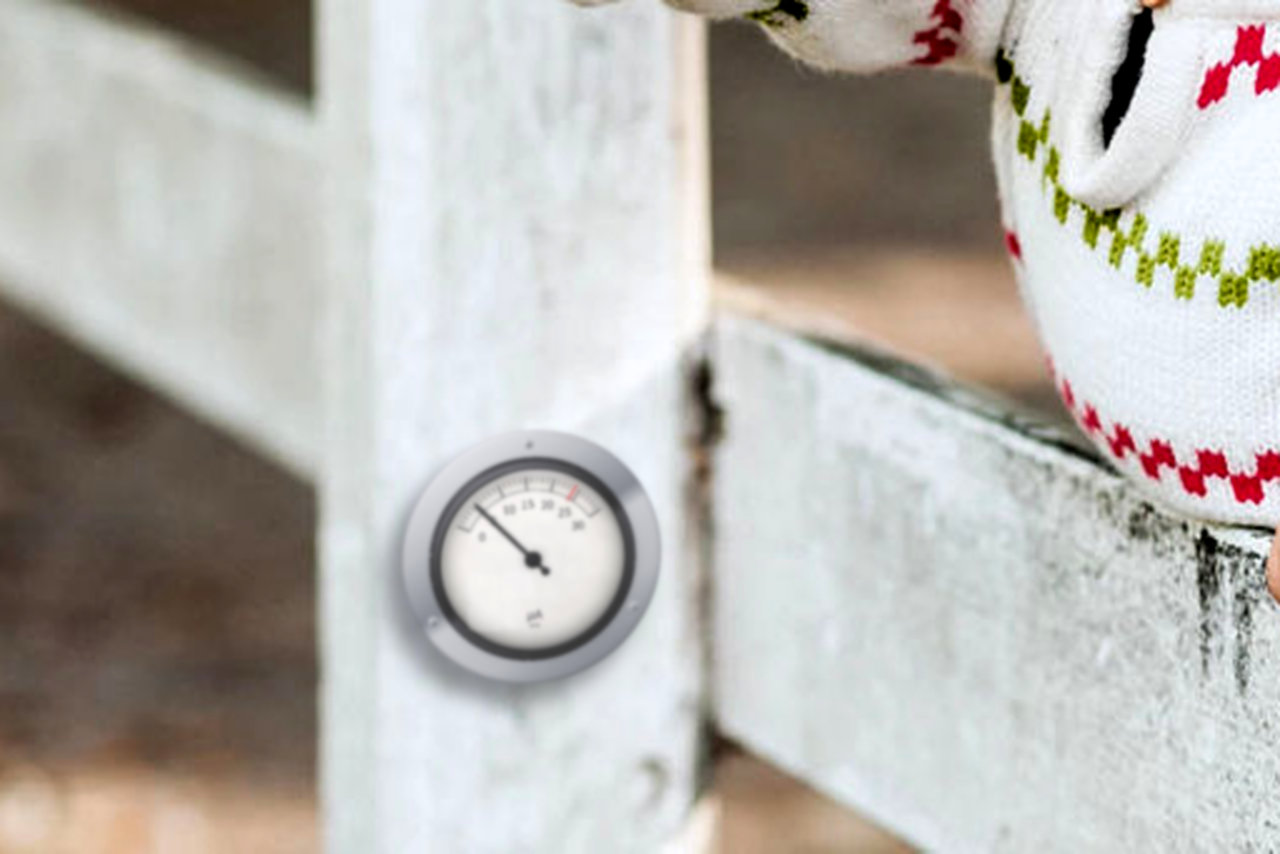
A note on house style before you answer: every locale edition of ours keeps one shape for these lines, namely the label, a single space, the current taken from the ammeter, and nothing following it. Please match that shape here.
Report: 5 µA
